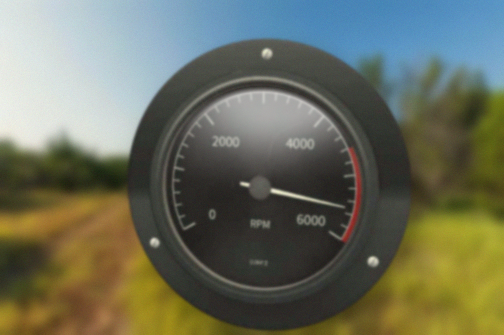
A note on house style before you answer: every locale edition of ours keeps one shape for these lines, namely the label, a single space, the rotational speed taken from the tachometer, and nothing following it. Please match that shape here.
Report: 5500 rpm
